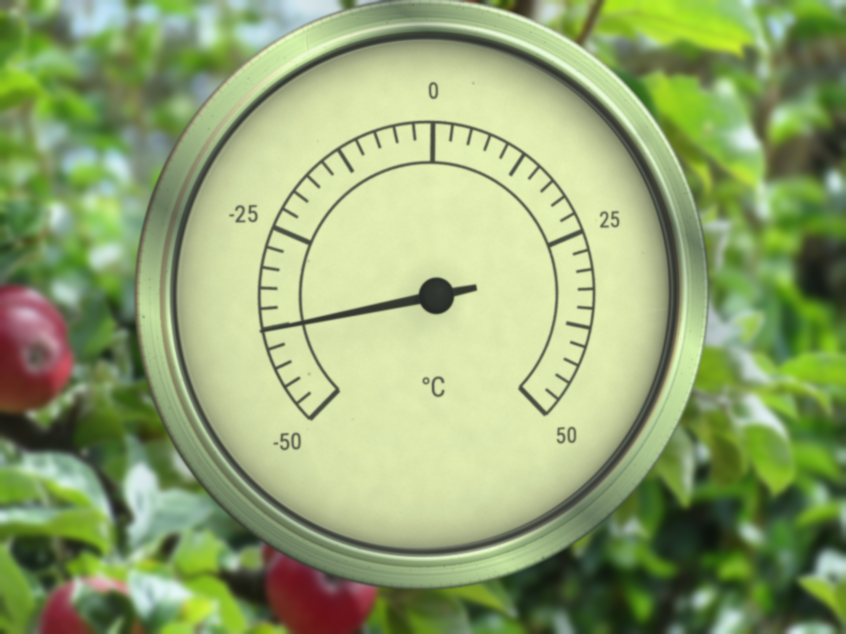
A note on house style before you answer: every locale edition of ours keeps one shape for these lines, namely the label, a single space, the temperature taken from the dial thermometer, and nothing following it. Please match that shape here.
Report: -37.5 °C
